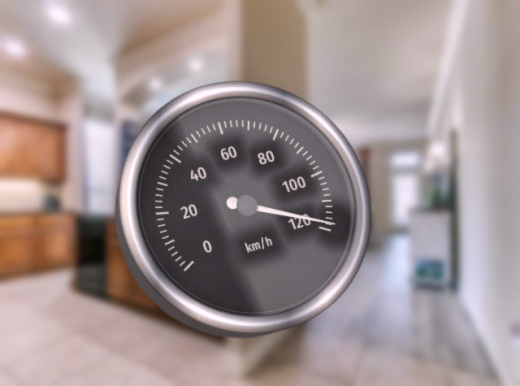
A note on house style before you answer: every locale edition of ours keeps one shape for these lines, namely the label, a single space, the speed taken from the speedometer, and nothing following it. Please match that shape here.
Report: 118 km/h
